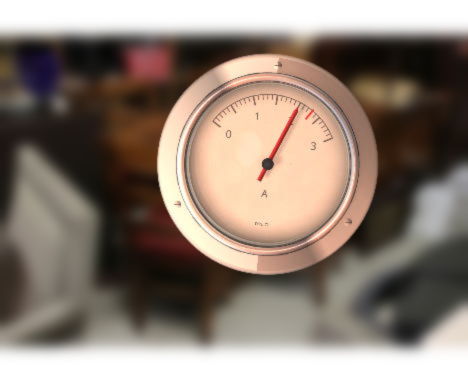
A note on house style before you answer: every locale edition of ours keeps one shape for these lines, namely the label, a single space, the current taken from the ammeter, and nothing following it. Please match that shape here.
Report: 2 A
